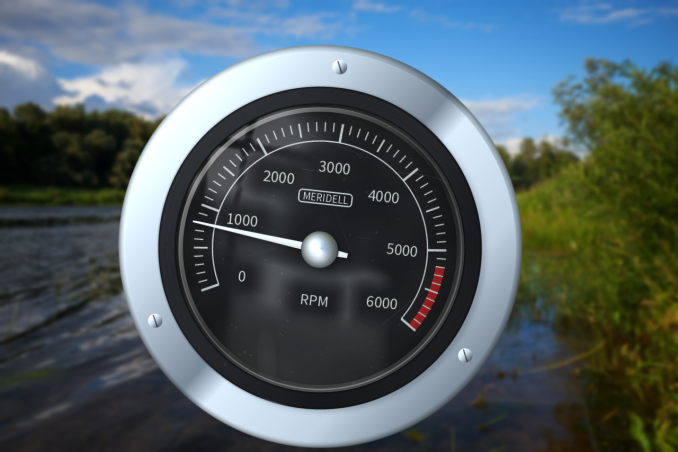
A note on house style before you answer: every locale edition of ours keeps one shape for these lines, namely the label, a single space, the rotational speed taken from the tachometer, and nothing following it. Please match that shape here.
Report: 800 rpm
